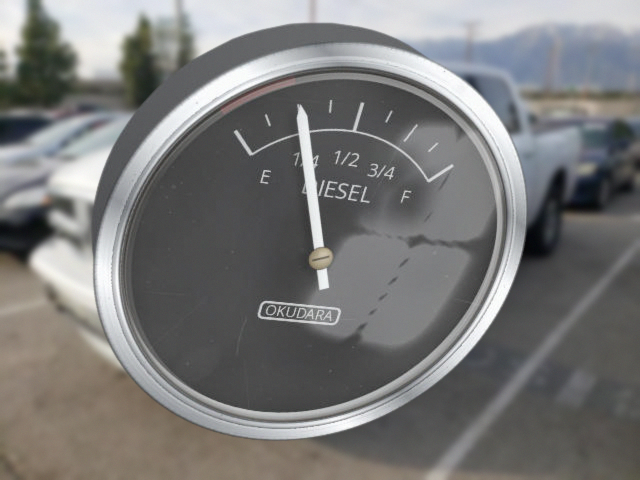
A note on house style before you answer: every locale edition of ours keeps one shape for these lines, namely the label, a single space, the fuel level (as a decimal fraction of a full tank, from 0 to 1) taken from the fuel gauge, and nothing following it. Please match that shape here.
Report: 0.25
